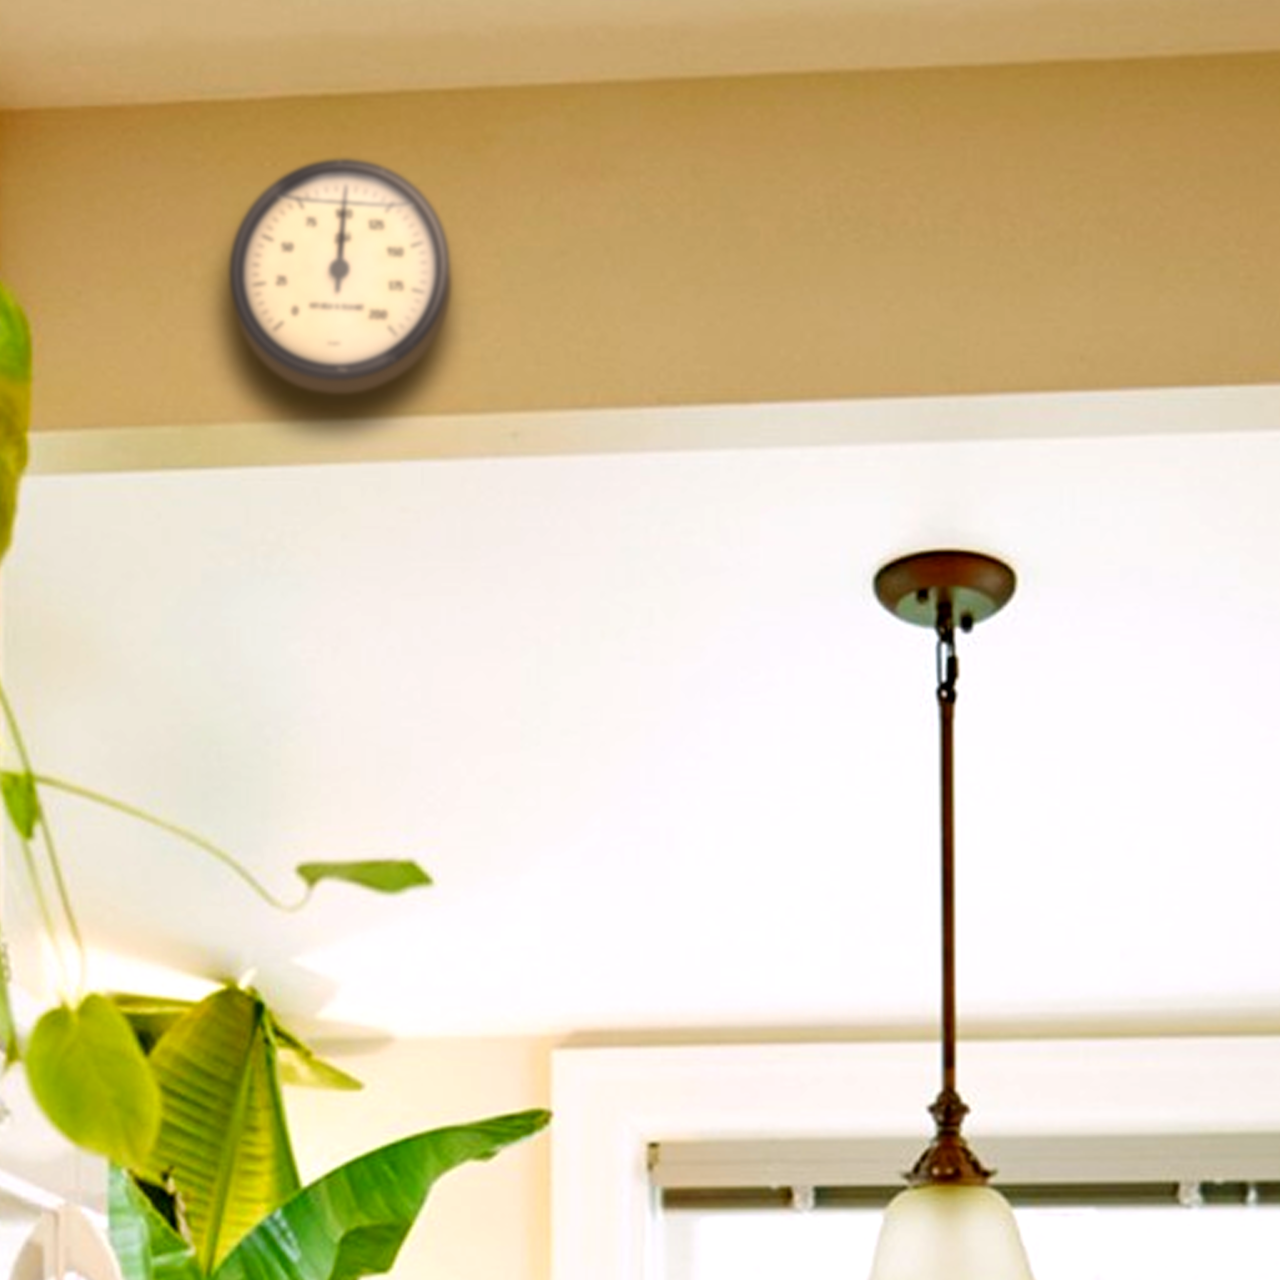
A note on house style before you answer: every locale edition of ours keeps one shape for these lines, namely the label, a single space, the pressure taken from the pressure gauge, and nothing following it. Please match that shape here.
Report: 100 psi
